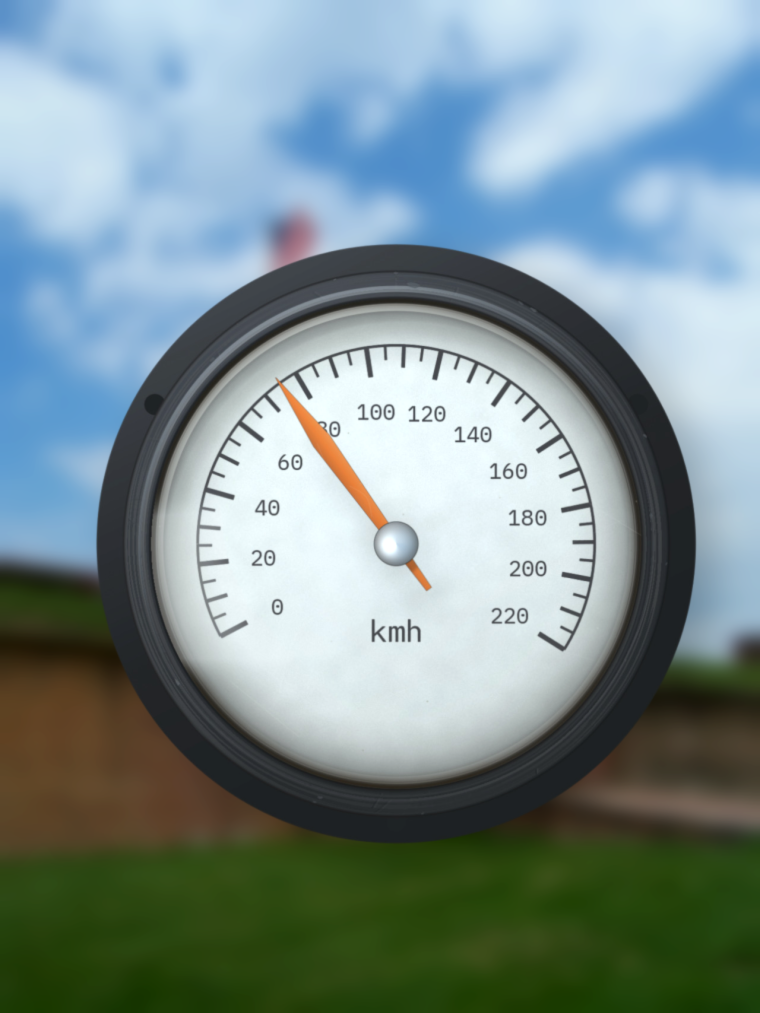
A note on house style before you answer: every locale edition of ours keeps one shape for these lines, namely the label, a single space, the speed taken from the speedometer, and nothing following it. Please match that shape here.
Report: 75 km/h
